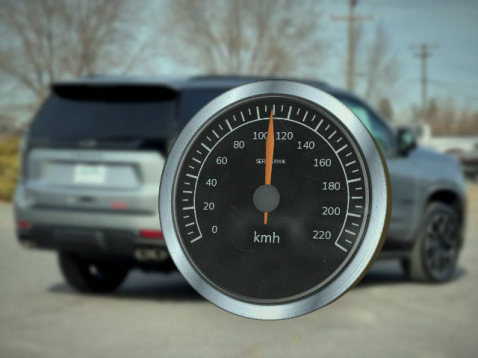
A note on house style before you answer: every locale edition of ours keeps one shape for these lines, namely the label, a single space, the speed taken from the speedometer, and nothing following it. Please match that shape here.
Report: 110 km/h
